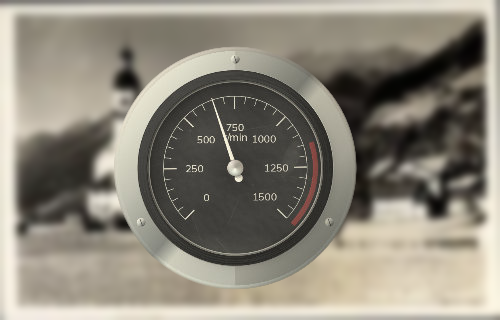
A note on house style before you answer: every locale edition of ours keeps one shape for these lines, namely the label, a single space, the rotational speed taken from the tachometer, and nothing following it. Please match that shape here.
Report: 650 rpm
